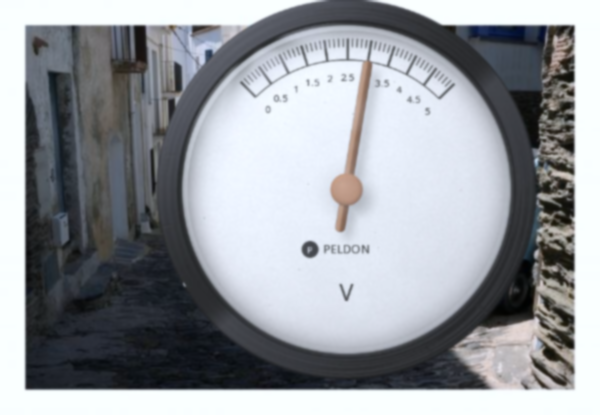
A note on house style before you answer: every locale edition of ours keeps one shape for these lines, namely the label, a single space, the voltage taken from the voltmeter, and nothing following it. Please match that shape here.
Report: 3 V
